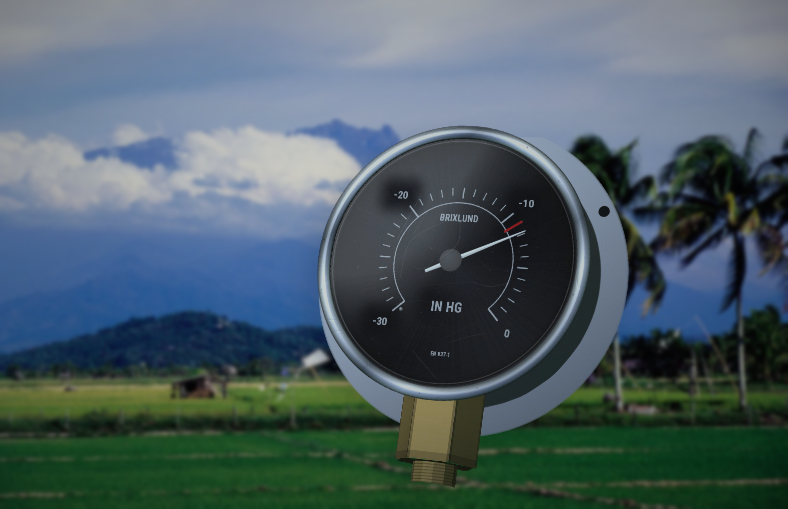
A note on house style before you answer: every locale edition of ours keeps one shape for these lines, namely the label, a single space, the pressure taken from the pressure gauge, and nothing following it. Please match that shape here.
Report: -8 inHg
